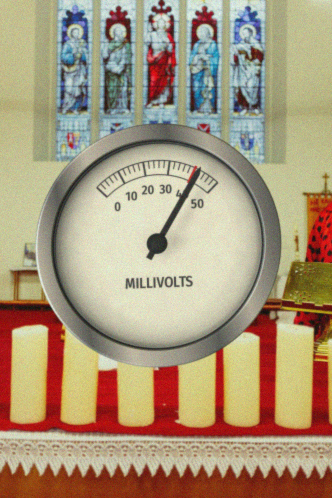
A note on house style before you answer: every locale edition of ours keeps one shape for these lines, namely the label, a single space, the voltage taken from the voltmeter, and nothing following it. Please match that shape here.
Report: 42 mV
